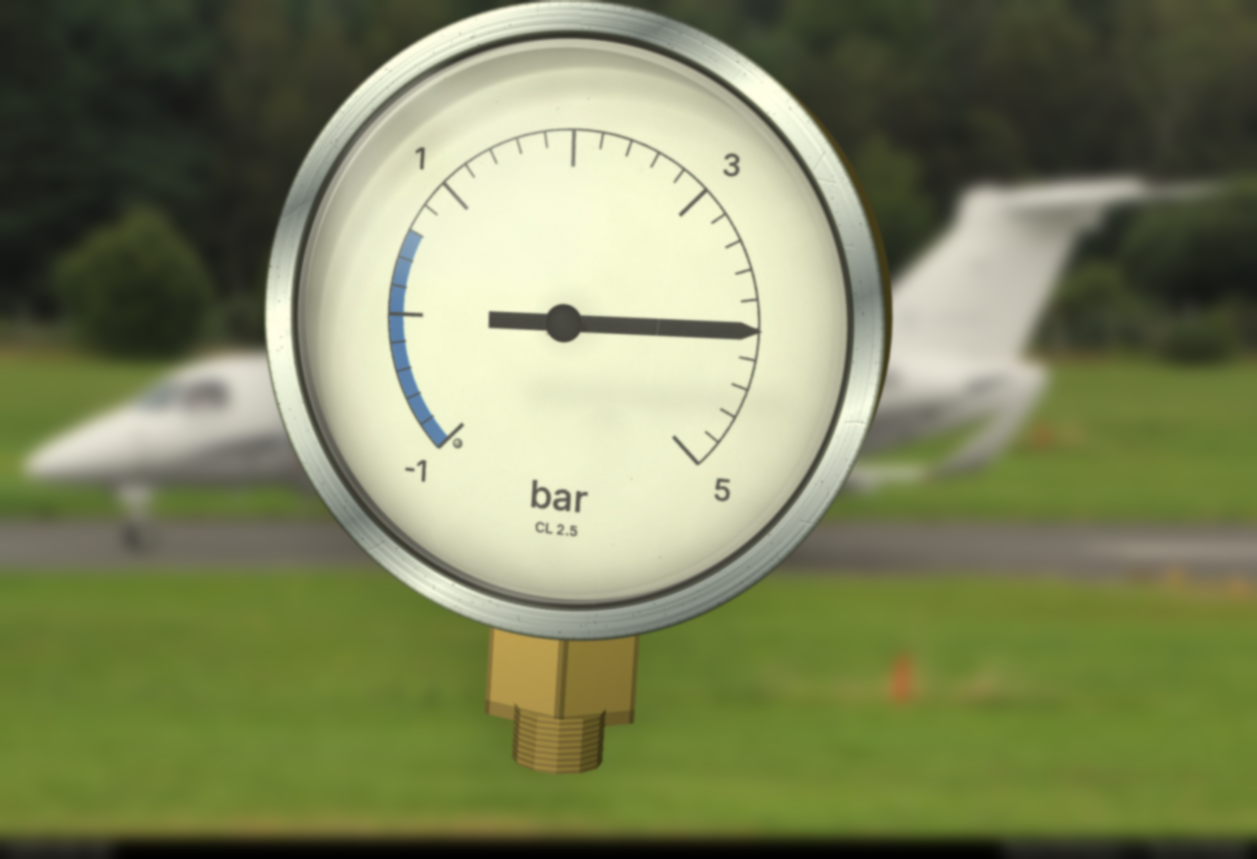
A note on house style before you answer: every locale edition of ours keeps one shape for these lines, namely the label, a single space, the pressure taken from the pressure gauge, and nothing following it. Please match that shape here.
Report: 4 bar
